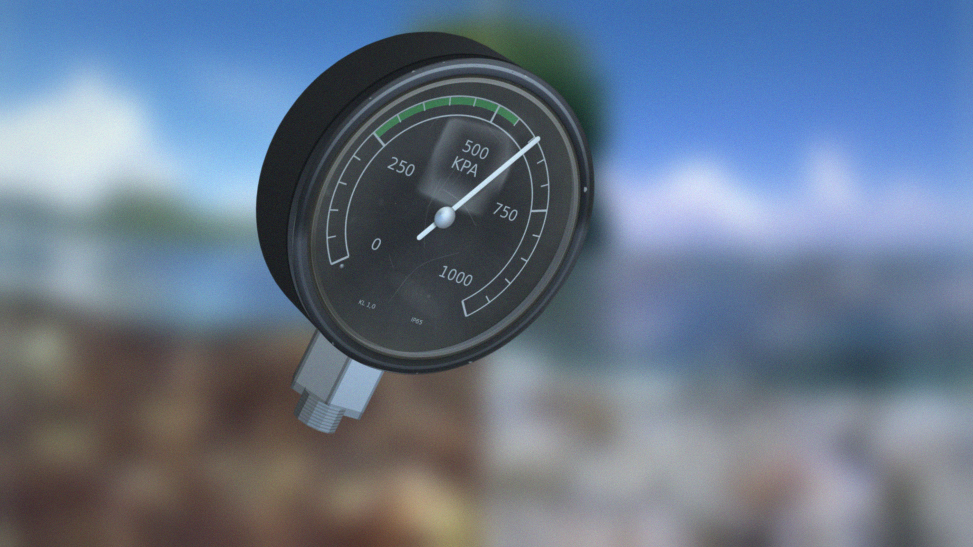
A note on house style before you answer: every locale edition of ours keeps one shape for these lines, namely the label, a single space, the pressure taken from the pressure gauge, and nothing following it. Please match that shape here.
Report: 600 kPa
